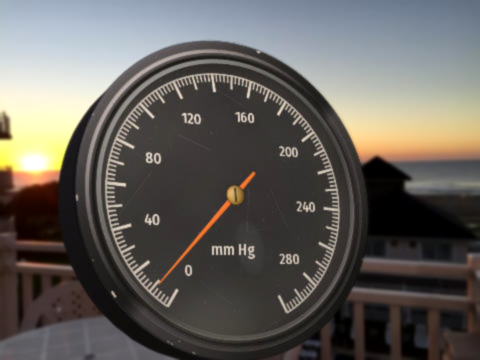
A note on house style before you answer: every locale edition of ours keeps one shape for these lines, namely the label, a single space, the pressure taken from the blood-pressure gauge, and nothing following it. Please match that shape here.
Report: 10 mmHg
